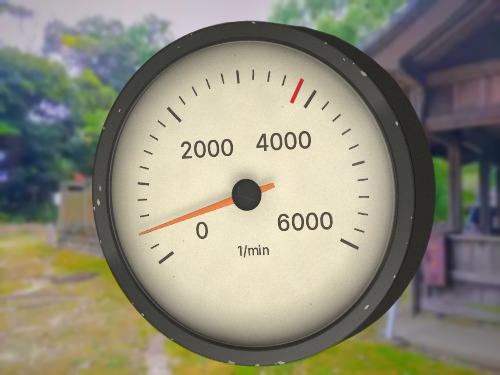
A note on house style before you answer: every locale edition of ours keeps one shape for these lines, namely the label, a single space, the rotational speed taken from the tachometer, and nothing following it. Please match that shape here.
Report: 400 rpm
